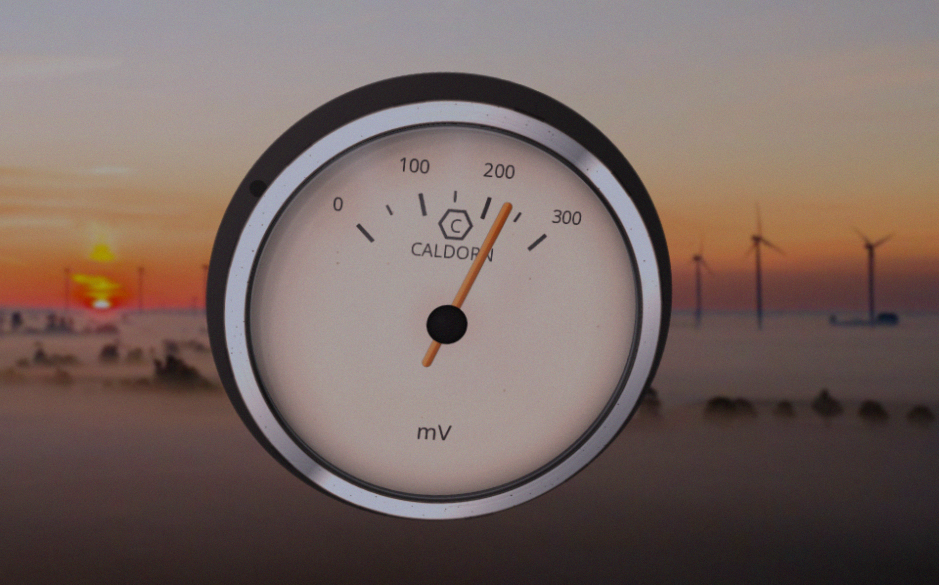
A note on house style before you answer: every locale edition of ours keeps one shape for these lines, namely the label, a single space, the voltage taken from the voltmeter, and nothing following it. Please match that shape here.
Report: 225 mV
